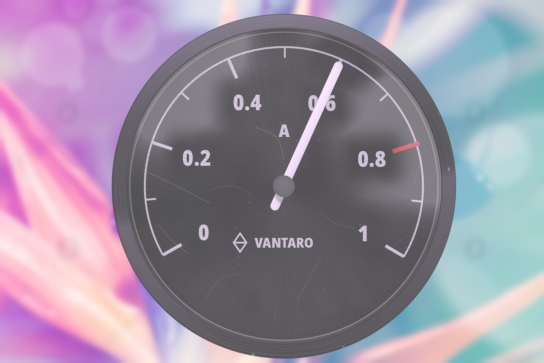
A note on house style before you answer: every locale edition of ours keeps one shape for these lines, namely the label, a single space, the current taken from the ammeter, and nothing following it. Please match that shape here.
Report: 0.6 A
